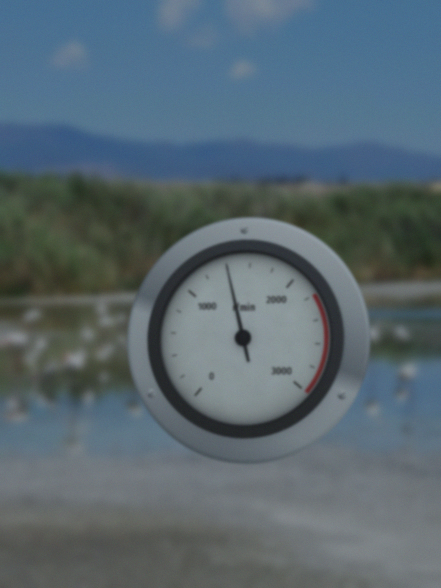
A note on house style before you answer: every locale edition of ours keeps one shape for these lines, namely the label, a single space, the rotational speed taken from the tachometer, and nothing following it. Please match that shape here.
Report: 1400 rpm
